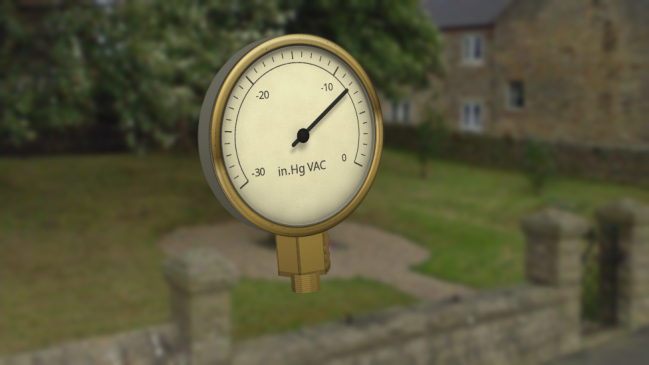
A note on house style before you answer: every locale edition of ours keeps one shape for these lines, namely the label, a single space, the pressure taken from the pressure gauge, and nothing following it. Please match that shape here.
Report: -8 inHg
